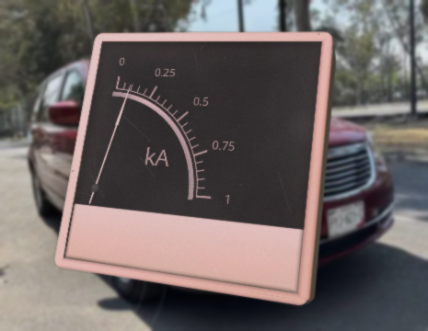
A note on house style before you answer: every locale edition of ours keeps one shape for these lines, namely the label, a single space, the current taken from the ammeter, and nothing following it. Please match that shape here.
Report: 0.1 kA
